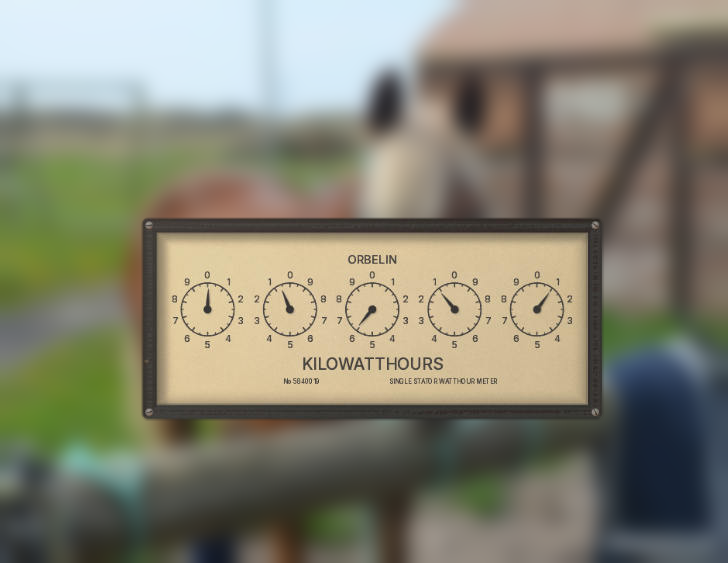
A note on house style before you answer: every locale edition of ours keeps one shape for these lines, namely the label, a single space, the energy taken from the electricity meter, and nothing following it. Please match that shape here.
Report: 611 kWh
